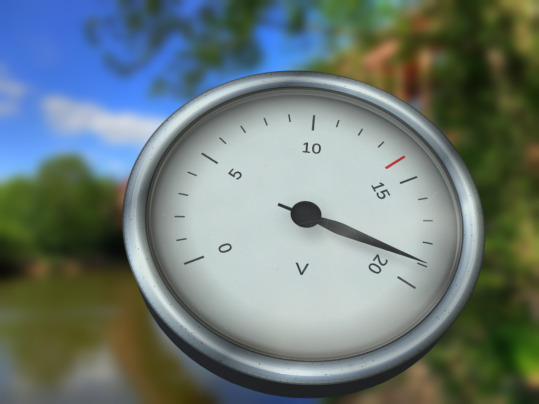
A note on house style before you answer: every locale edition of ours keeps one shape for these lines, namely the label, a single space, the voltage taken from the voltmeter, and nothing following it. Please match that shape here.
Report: 19 V
